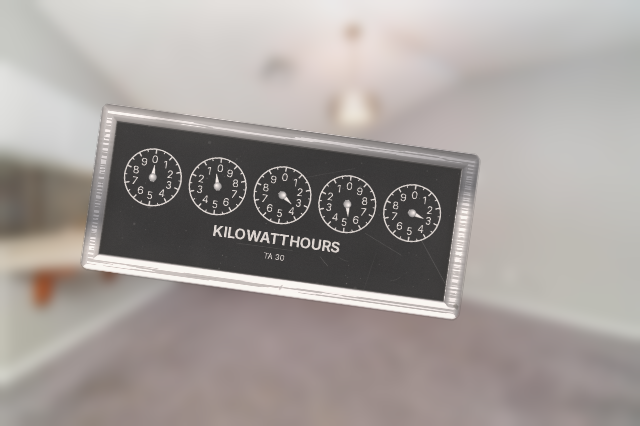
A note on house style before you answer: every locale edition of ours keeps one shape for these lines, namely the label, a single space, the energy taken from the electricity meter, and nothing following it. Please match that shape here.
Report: 353 kWh
